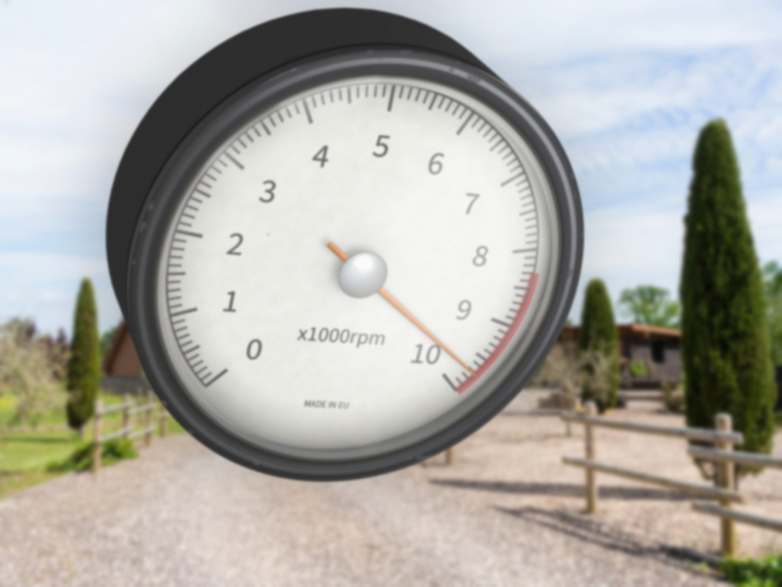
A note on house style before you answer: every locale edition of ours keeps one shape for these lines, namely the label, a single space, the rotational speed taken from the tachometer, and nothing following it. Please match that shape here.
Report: 9700 rpm
